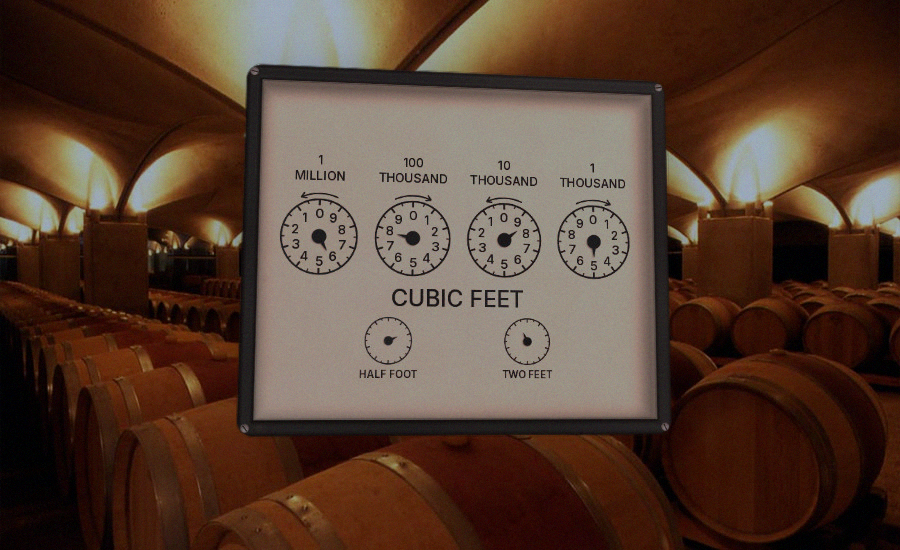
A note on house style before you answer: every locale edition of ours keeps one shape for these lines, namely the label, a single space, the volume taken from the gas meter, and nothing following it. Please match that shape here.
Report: 578500 ft³
